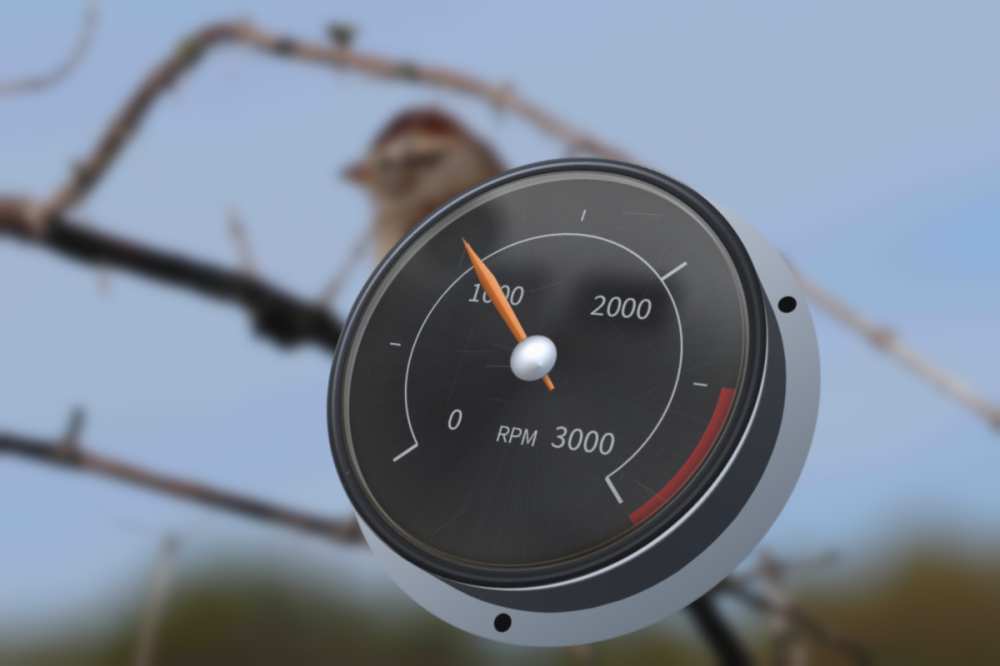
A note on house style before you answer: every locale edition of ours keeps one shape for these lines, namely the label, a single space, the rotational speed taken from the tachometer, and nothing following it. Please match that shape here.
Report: 1000 rpm
